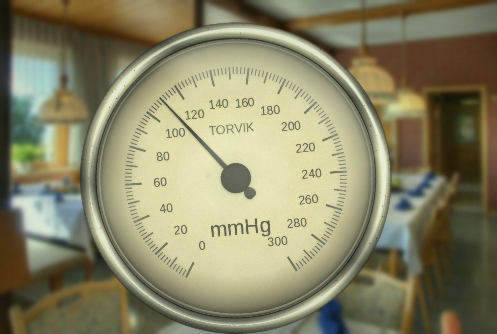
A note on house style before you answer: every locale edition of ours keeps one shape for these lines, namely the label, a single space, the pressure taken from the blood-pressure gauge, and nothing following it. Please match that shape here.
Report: 110 mmHg
